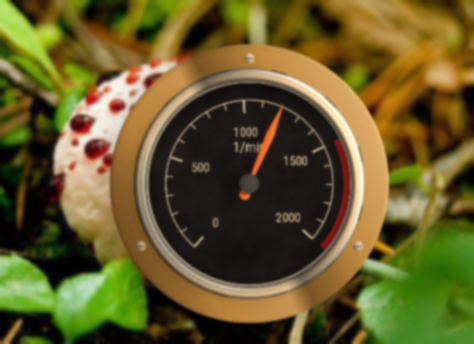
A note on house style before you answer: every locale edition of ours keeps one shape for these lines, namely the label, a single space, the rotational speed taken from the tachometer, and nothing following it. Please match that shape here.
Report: 1200 rpm
